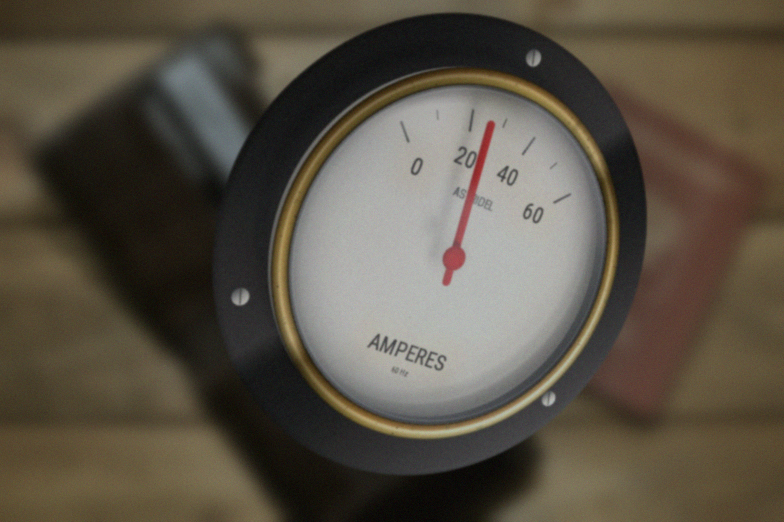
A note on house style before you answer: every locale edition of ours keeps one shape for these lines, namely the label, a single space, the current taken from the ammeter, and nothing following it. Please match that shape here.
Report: 25 A
